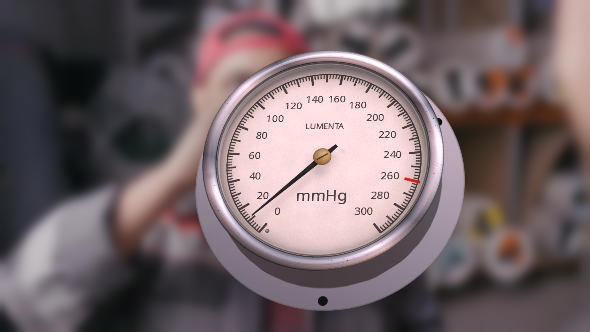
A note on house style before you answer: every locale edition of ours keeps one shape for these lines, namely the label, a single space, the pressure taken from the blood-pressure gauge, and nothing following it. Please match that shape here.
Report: 10 mmHg
